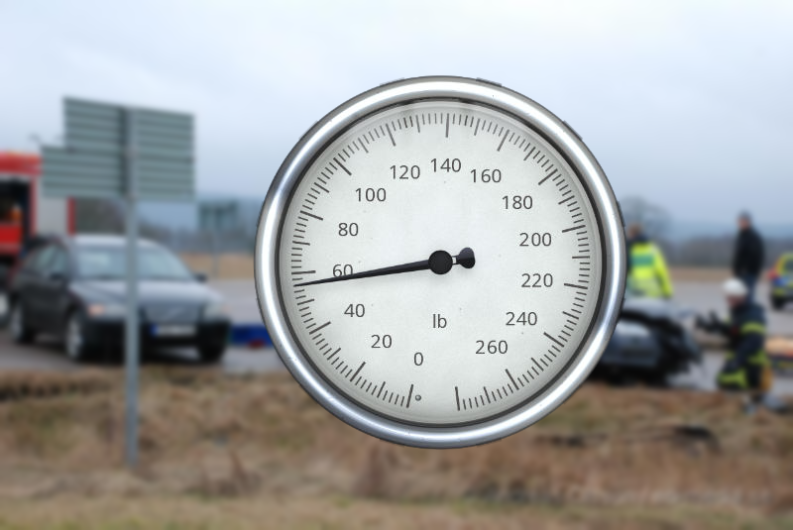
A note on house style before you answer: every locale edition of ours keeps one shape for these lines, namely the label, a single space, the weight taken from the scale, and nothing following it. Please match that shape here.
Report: 56 lb
